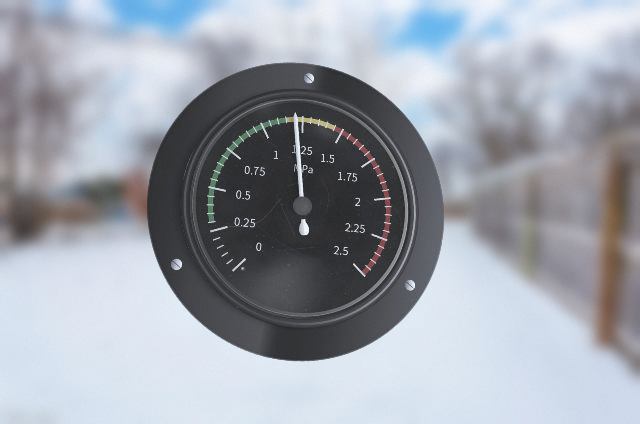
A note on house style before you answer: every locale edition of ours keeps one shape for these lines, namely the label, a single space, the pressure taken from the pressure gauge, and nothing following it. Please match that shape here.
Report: 1.2 MPa
